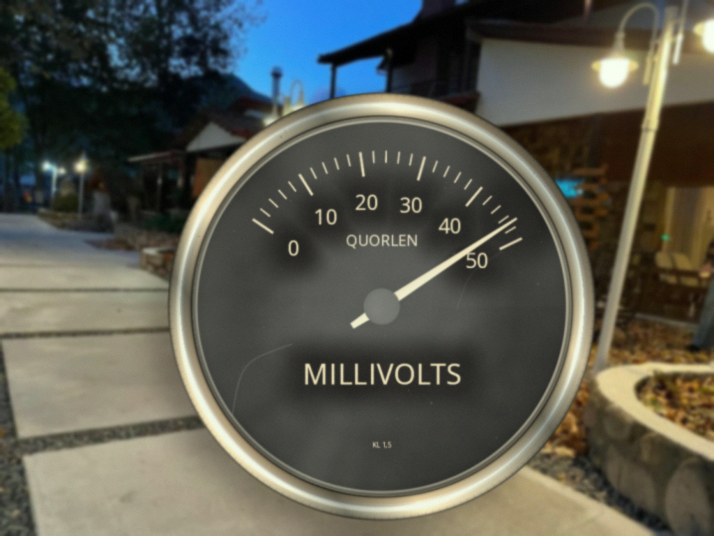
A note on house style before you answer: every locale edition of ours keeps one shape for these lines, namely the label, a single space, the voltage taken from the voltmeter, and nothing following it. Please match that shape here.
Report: 47 mV
